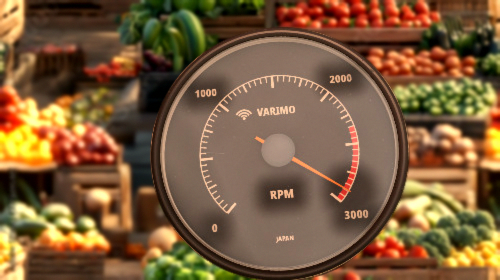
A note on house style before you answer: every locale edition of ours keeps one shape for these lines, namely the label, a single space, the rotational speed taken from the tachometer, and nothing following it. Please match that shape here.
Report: 2900 rpm
